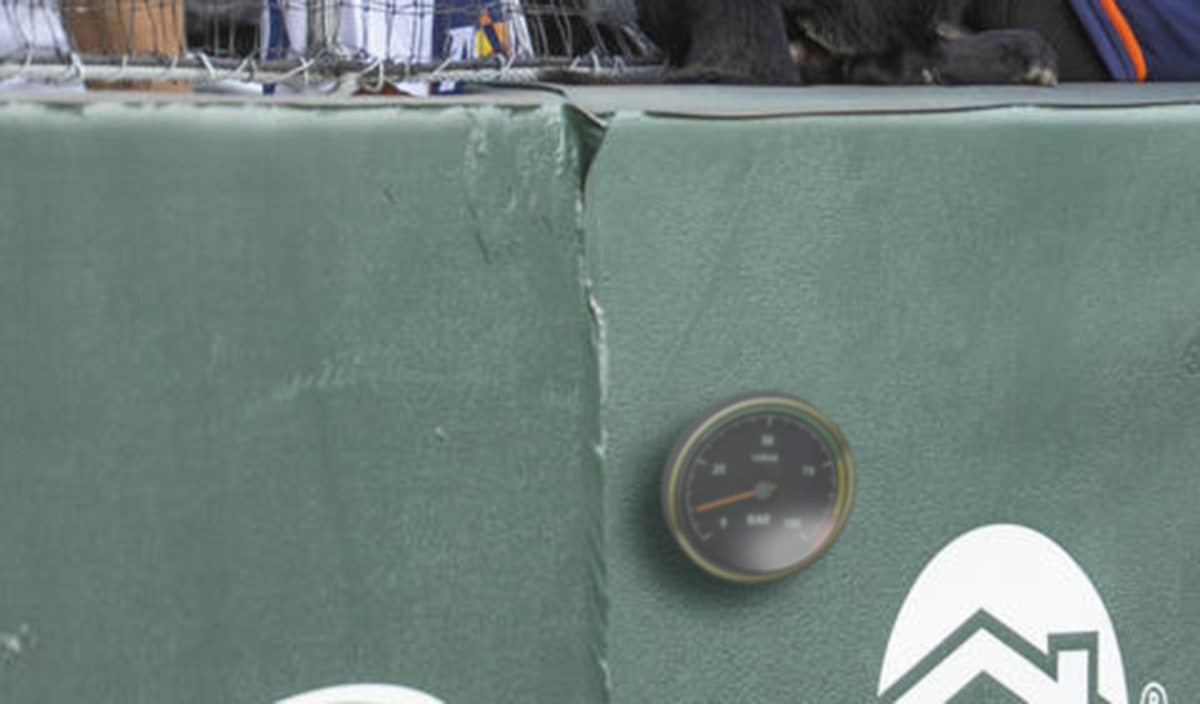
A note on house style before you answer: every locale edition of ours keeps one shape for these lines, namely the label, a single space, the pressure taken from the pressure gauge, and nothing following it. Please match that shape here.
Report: 10 bar
